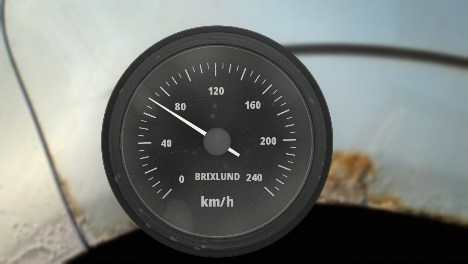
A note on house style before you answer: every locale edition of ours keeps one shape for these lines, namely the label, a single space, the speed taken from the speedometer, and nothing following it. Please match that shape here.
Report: 70 km/h
